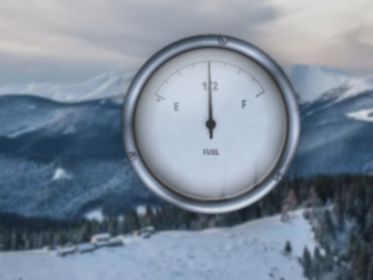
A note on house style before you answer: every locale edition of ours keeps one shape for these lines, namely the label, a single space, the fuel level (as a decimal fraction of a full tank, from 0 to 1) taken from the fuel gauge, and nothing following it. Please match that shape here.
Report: 0.5
